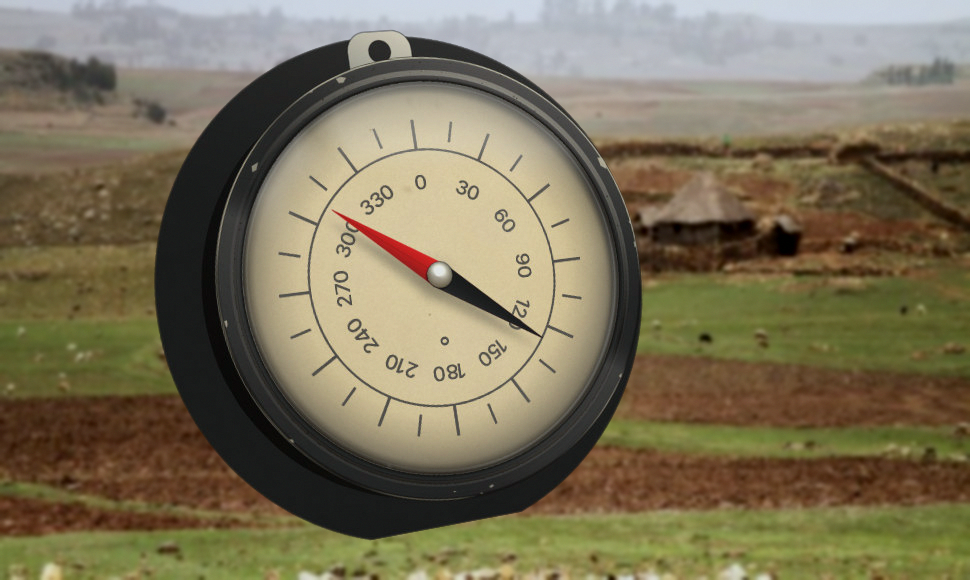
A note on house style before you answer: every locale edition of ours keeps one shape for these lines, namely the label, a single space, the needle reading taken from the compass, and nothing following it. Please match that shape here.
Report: 307.5 °
